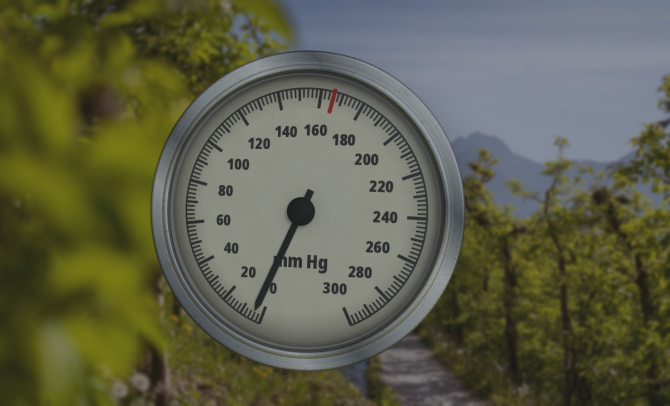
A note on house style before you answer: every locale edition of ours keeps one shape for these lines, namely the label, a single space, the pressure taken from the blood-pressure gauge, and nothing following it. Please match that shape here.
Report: 4 mmHg
